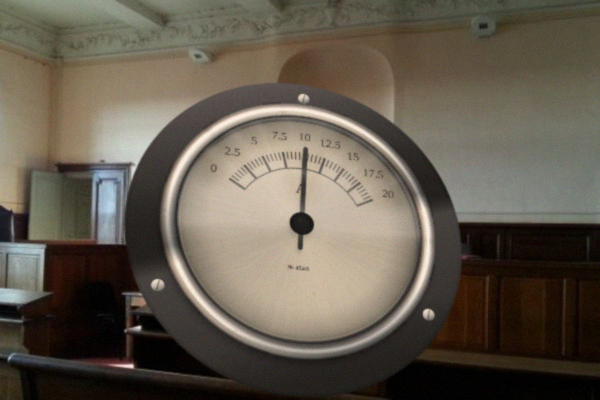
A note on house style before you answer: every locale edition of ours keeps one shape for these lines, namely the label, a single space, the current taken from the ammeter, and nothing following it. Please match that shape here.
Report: 10 A
